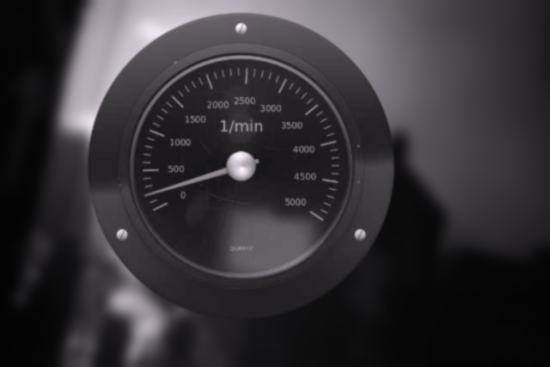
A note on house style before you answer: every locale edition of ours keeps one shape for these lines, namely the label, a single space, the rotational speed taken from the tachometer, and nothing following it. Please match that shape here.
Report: 200 rpm
